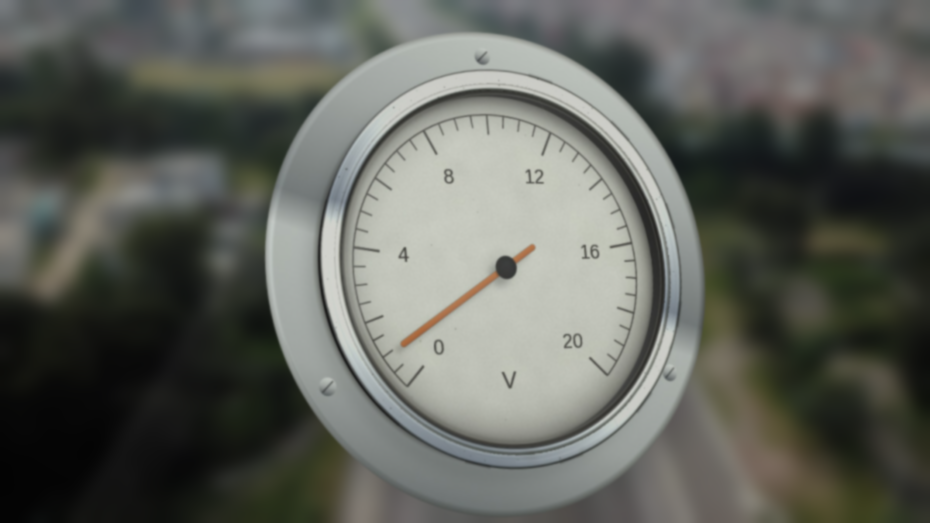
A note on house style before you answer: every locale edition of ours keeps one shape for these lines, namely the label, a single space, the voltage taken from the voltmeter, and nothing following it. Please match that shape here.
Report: 1 V
